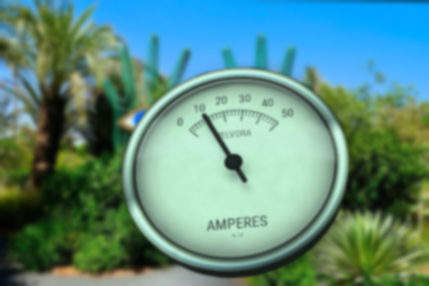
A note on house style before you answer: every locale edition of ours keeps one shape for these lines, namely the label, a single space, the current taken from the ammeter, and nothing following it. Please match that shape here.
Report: 10 A
